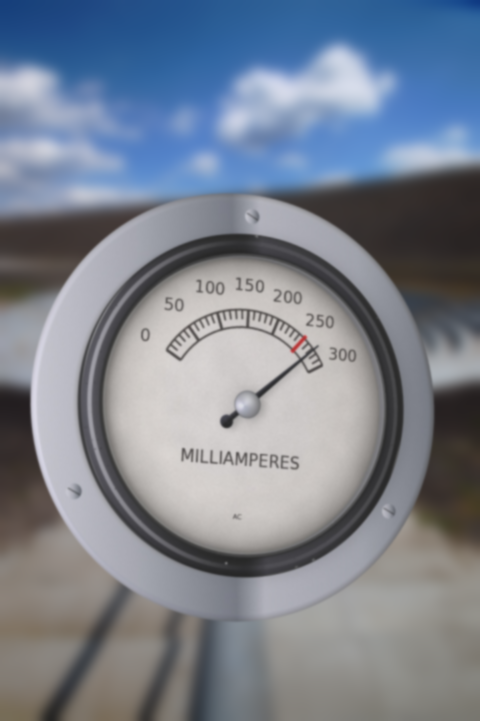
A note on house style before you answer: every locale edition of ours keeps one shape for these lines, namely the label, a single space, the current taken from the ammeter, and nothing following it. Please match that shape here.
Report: 270 mA
